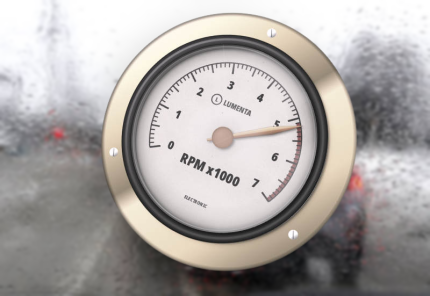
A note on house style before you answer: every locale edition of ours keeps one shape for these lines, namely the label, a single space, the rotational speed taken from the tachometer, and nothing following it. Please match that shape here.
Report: 5200 rpm
